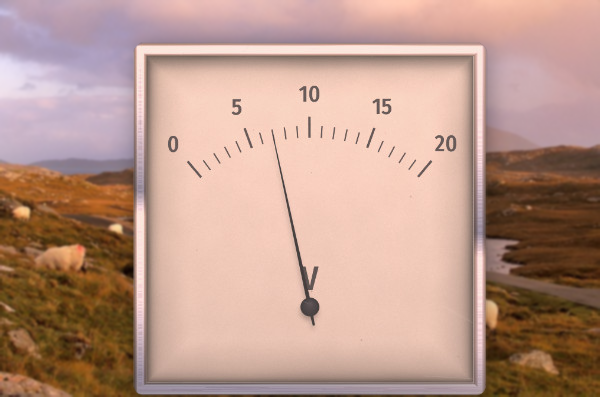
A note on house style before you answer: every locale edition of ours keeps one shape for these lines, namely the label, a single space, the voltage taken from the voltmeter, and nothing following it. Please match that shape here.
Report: 7 V
